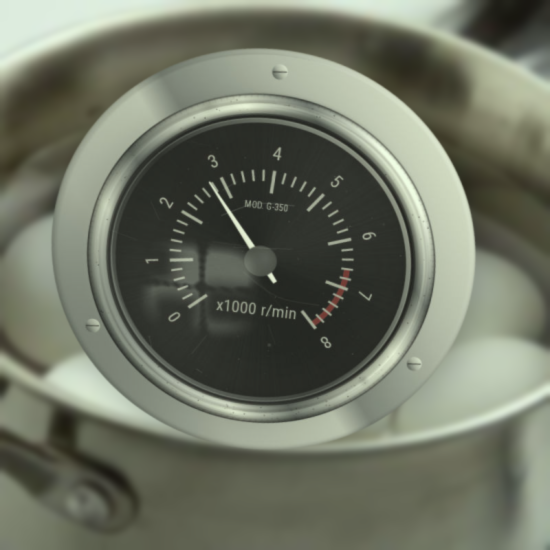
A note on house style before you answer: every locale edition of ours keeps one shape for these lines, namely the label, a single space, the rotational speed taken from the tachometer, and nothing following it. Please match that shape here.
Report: 2800 rpm
